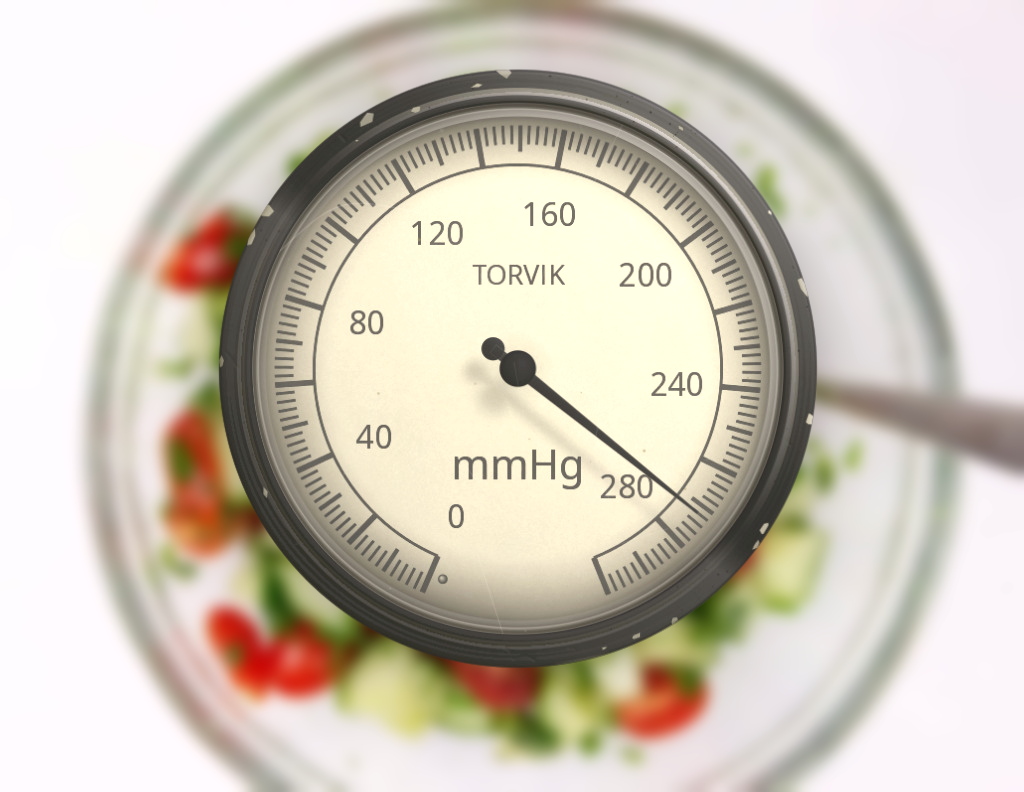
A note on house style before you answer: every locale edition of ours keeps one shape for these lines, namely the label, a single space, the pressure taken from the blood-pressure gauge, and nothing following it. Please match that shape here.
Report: 272 mmHg
